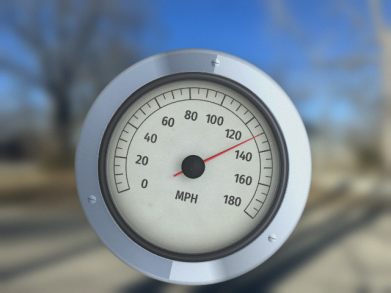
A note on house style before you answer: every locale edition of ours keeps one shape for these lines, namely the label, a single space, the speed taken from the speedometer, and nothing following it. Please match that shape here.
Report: 130 mph
